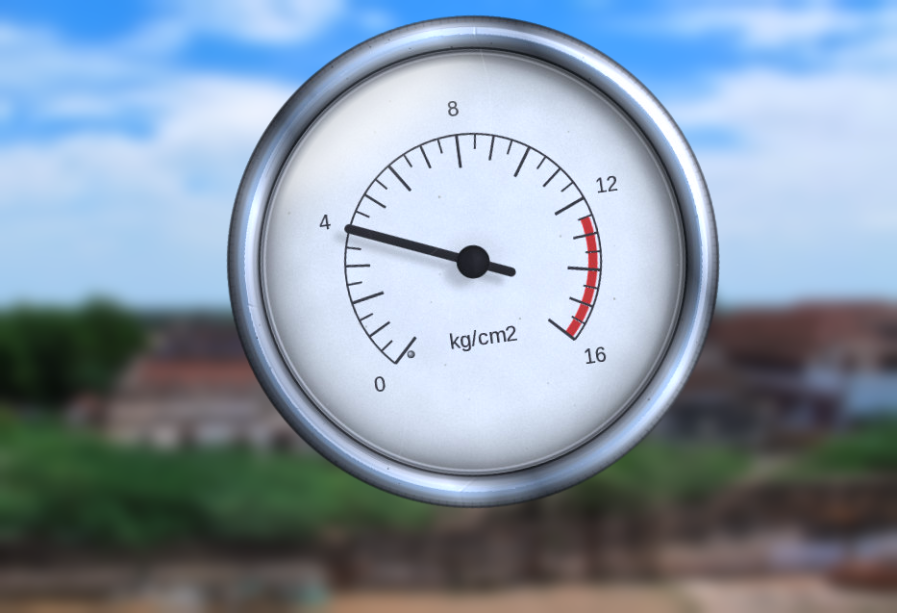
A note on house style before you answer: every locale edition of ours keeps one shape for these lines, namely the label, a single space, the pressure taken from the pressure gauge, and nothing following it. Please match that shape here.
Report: 4 kg/cm²
